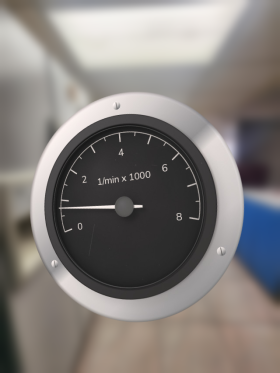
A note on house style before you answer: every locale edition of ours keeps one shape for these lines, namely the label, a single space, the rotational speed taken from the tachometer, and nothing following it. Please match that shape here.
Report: 750 rpm
